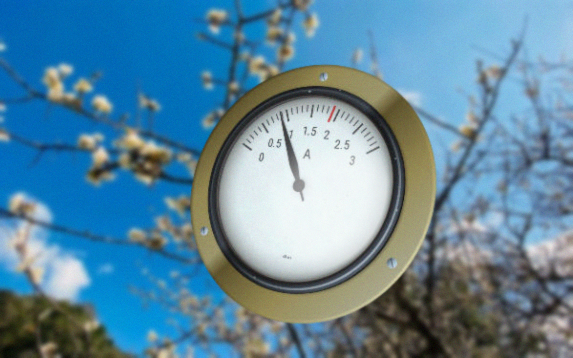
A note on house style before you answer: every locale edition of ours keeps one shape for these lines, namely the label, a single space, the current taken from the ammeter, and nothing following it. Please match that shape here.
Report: 0.9 A
